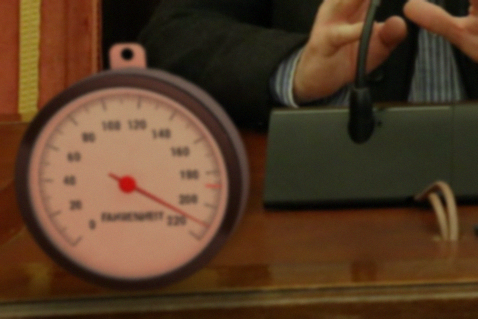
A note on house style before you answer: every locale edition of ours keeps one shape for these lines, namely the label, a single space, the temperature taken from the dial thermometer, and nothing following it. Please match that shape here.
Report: 210 °F
